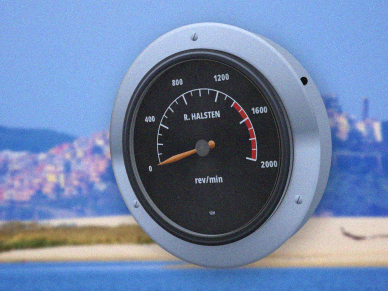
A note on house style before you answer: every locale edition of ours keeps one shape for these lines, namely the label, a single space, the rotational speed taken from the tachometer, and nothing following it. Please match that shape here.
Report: 0 rpm
